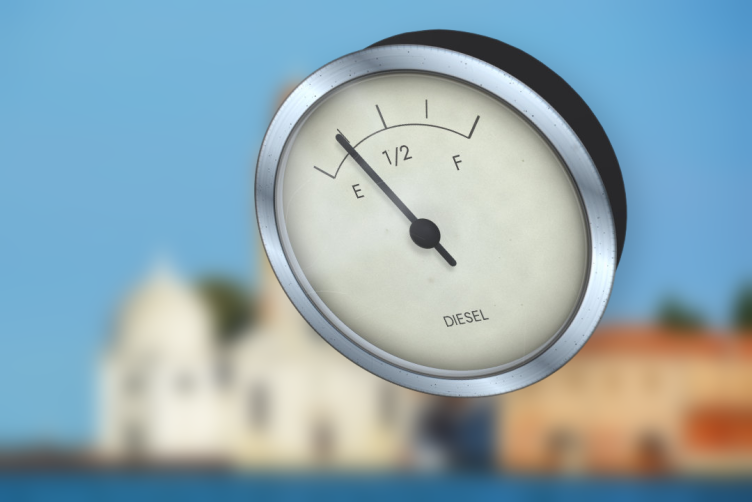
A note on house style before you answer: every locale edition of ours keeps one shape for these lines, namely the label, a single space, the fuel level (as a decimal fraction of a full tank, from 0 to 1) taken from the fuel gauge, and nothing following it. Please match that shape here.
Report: 0.25
